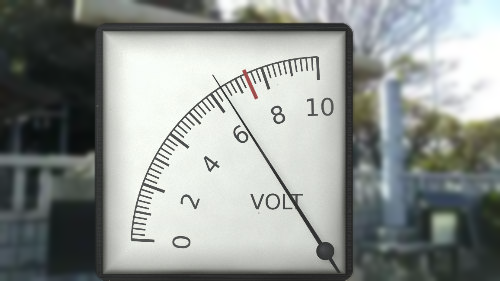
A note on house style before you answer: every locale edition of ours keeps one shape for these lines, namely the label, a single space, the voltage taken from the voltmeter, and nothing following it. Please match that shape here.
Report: 6.4 V
